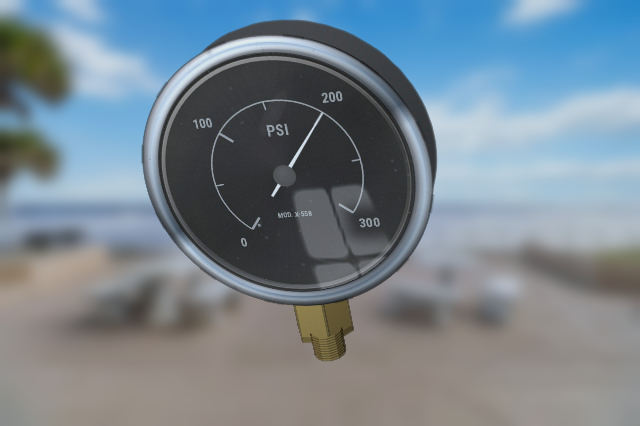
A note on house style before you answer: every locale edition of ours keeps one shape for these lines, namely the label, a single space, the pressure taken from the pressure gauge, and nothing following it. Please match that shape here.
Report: 200 psi
